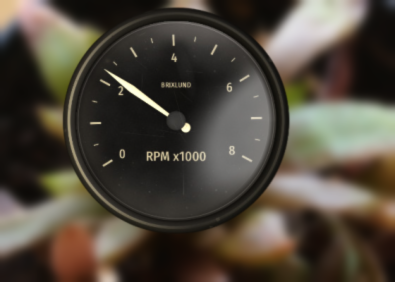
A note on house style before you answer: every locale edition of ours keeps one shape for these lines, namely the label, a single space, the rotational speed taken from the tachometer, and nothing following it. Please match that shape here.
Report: 2250 rpm
